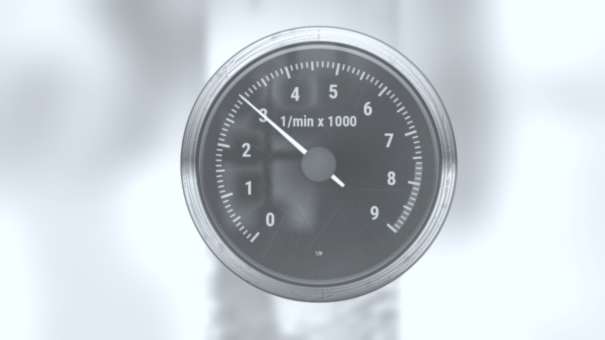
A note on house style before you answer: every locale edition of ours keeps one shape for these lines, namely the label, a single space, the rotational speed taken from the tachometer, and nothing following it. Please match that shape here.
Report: 3000 rpm
